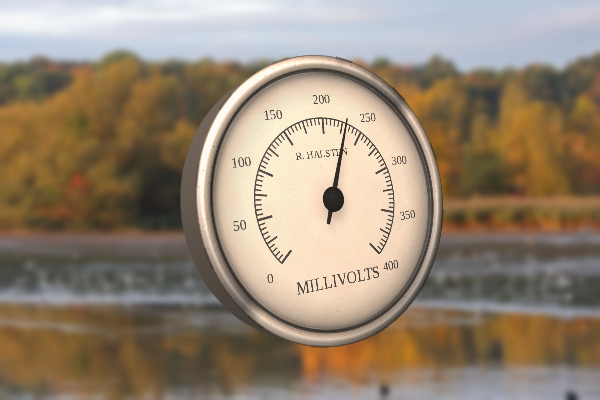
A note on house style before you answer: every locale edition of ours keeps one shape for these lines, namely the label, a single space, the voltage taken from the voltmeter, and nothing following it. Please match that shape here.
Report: 225 mV
